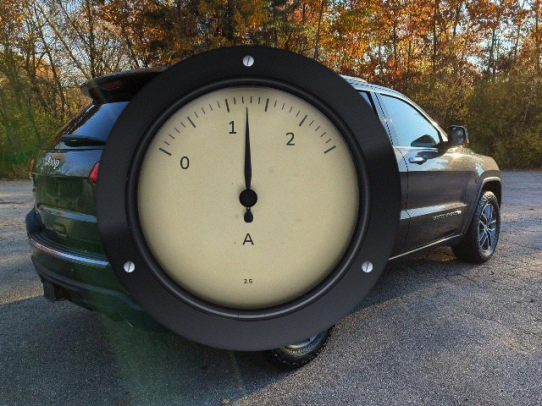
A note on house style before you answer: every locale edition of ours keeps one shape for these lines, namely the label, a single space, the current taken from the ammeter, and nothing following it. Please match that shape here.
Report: 1.25 A
